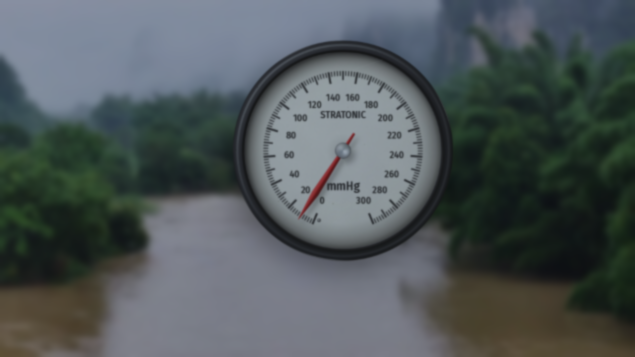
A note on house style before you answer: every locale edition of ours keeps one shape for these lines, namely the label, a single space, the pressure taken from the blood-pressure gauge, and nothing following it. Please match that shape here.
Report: 10 mmHg
